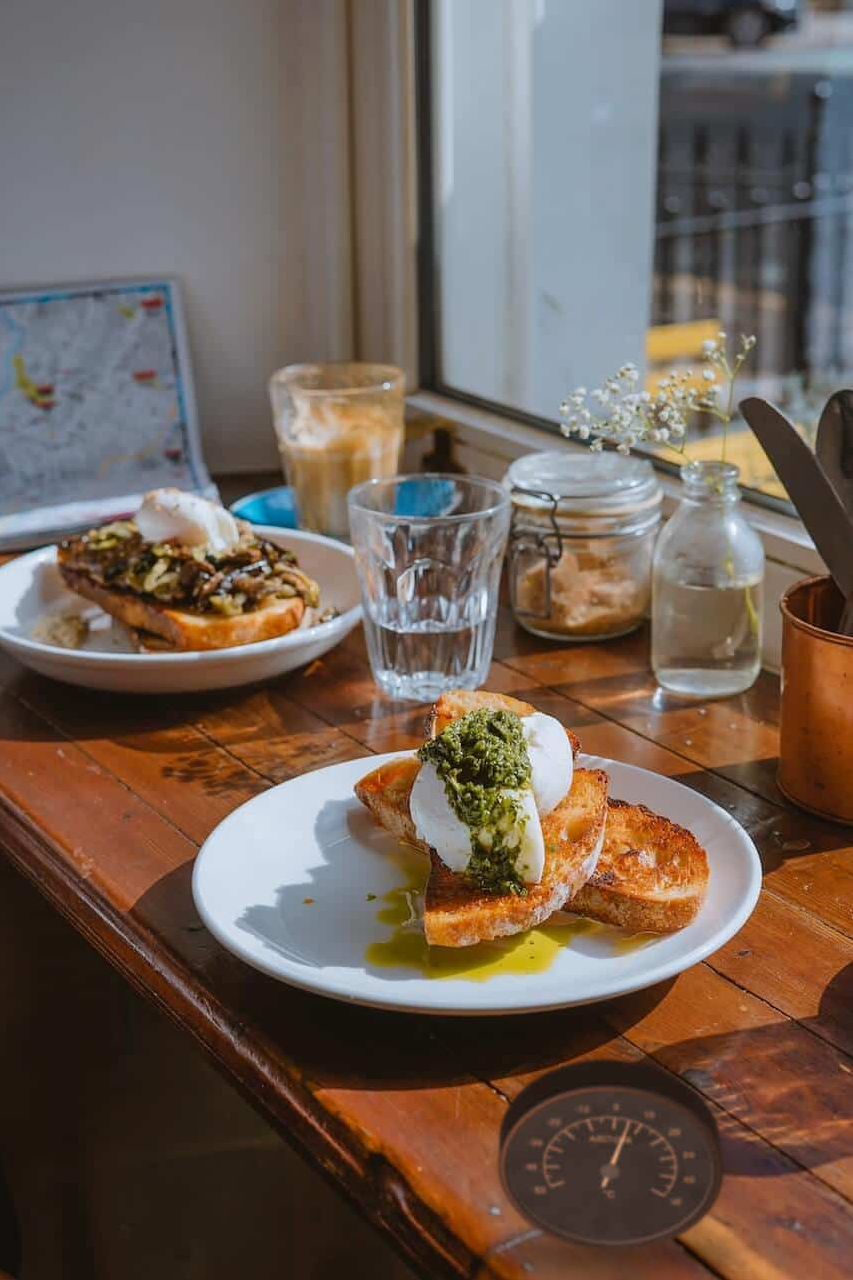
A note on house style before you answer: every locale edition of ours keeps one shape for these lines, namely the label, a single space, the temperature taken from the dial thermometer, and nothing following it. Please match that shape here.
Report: 5 °C
